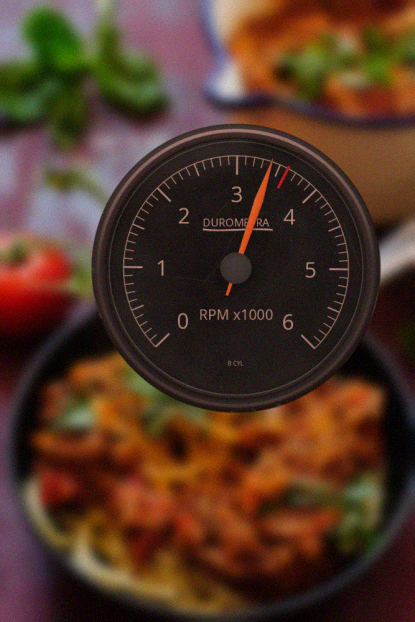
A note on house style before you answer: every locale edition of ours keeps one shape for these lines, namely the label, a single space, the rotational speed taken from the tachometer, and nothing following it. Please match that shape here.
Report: 3400 rpm
